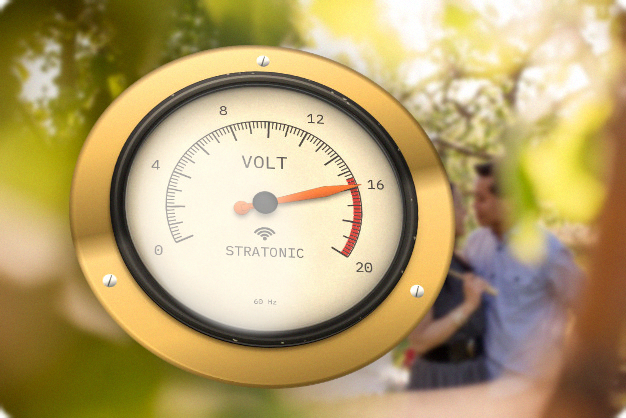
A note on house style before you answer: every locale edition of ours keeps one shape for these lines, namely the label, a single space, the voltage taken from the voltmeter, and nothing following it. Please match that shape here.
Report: 16 V
